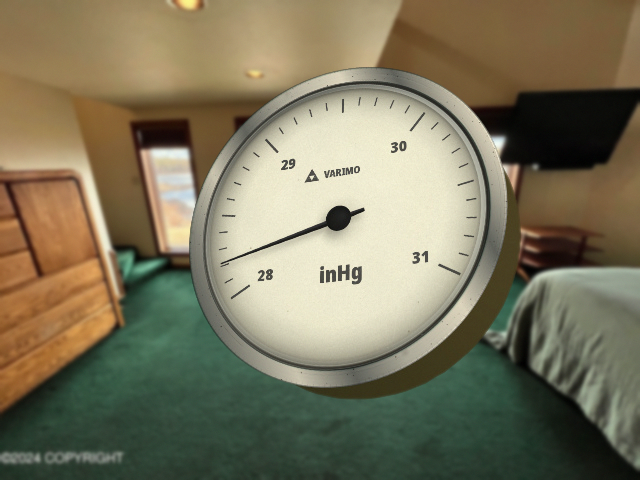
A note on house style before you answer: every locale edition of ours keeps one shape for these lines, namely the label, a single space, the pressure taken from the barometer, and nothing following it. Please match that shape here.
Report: 28.2 inHg
